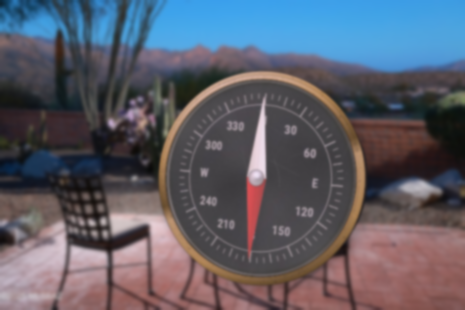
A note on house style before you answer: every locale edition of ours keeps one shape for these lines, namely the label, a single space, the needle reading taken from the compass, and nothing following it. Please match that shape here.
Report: 180 °
